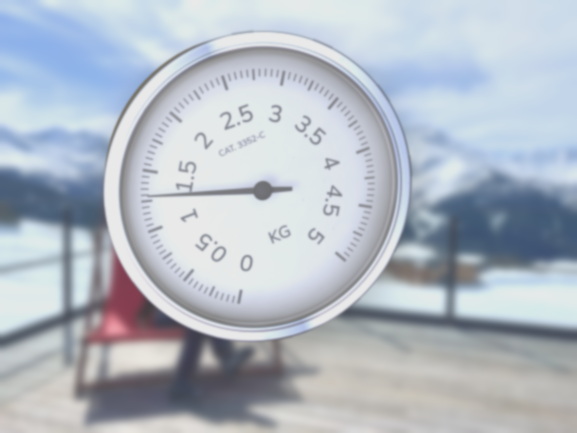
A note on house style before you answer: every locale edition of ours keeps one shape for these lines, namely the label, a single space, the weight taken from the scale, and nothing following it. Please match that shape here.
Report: 1.3 kg
